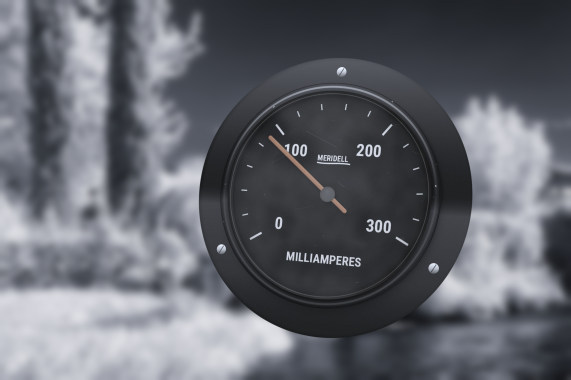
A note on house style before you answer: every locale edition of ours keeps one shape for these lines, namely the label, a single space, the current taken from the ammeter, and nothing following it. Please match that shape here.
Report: 90 mA
